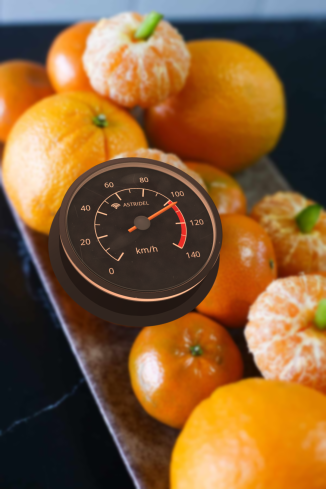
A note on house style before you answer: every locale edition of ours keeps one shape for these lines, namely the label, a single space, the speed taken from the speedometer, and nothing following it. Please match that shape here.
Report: 105 km/h
